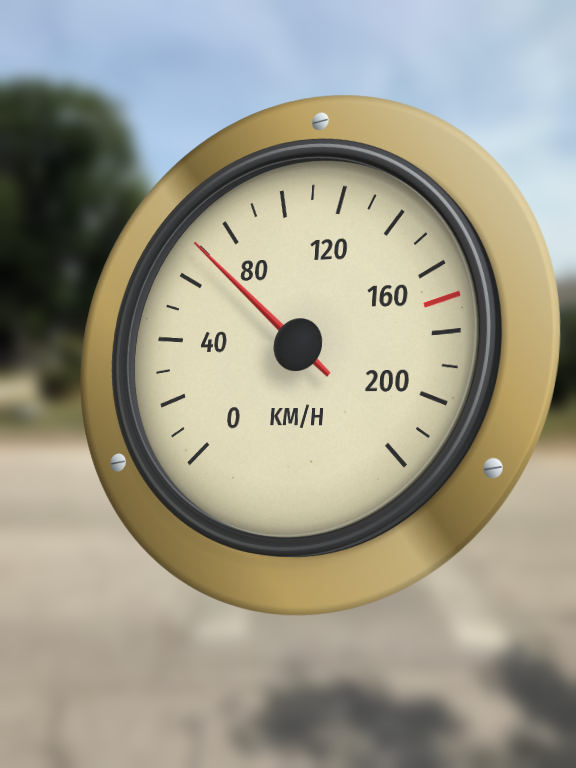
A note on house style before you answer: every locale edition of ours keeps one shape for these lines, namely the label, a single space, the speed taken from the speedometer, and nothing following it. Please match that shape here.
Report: 70 km/h
